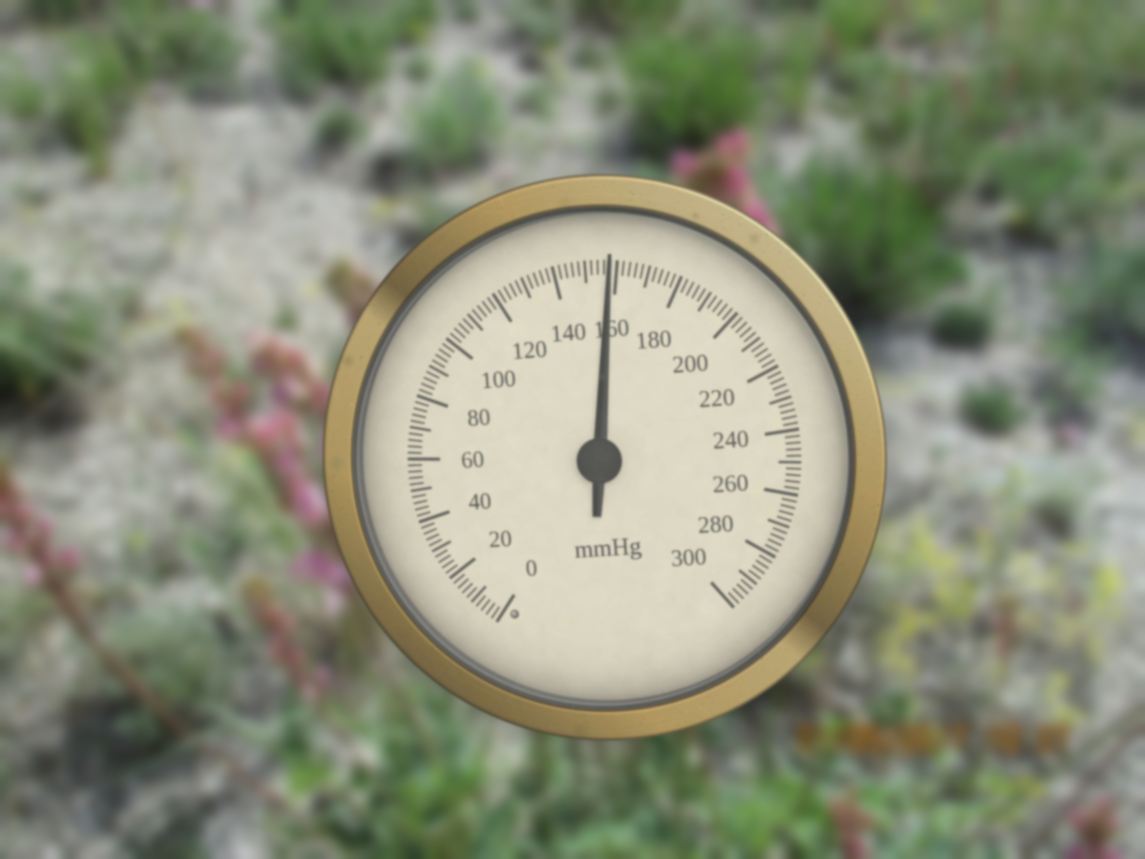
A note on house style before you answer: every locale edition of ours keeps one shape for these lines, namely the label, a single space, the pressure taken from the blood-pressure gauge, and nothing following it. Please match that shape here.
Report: 158 mmHg
